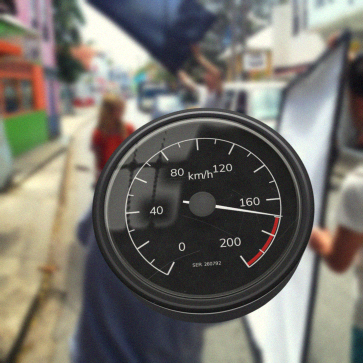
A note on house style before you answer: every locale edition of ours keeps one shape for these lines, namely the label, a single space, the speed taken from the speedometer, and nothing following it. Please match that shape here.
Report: 170 km/h
